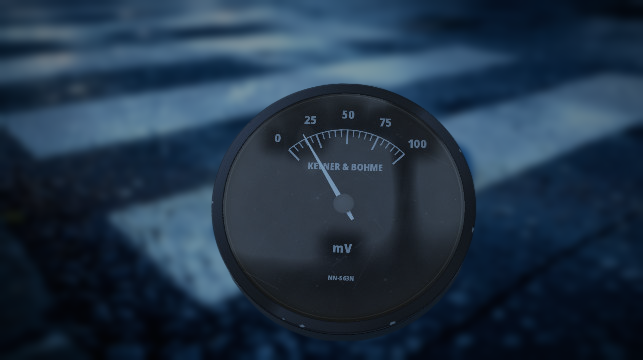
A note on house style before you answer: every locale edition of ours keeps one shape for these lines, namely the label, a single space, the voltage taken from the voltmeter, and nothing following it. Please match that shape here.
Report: 15 mV
